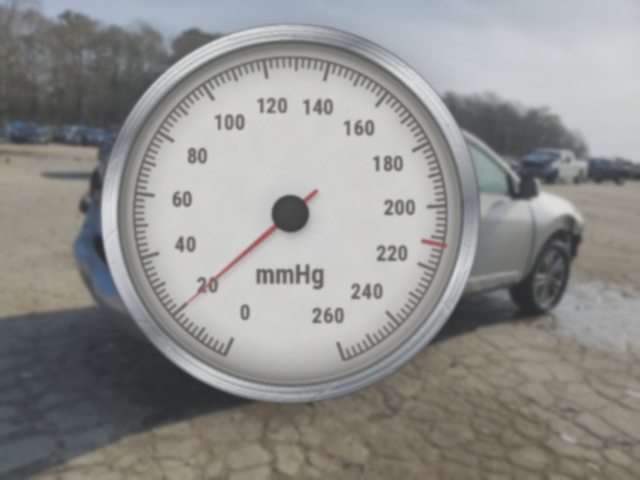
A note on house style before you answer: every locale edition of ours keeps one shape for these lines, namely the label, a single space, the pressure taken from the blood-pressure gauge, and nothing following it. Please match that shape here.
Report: 20 mmHg
